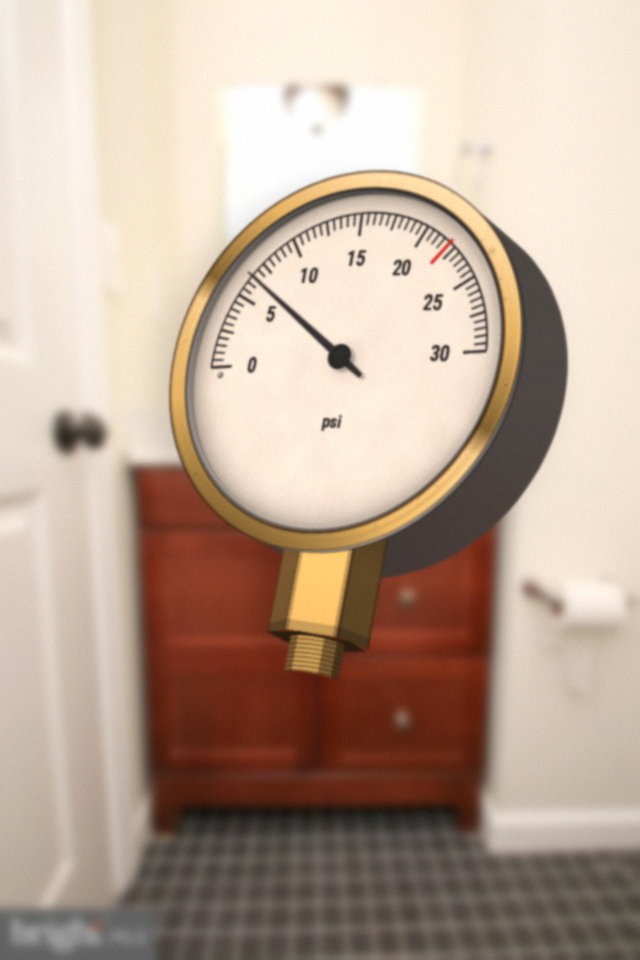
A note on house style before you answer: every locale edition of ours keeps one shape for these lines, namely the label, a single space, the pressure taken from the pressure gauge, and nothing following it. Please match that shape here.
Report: 6.5 psi
